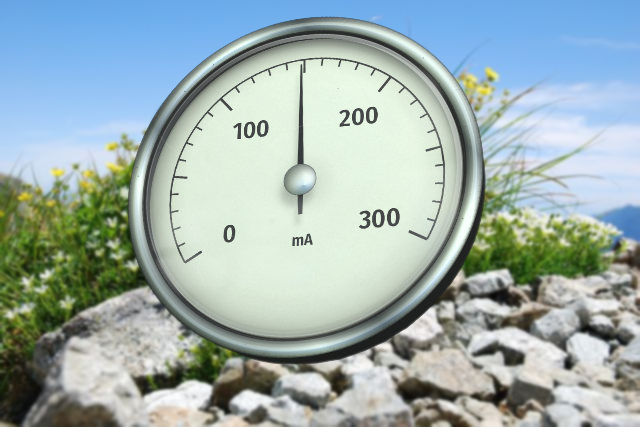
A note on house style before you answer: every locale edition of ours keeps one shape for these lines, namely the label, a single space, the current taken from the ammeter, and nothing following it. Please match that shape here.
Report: 150 mA
